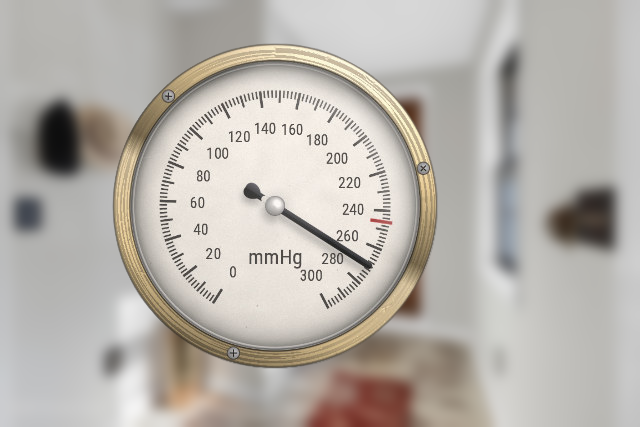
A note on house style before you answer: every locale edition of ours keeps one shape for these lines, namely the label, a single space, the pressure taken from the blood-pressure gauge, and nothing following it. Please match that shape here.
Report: 270 mmHg
